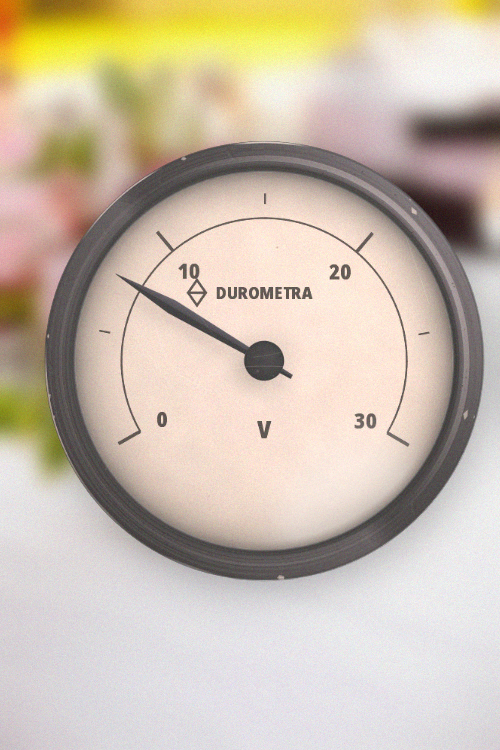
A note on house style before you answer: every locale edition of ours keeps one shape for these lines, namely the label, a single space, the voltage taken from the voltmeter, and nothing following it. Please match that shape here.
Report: 7.5 V
